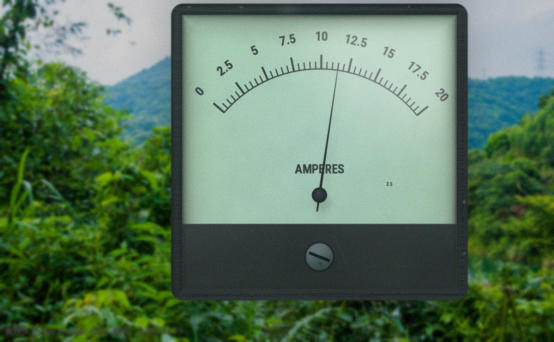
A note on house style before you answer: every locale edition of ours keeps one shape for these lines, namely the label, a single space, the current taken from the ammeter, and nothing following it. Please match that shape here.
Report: 11.5 A
